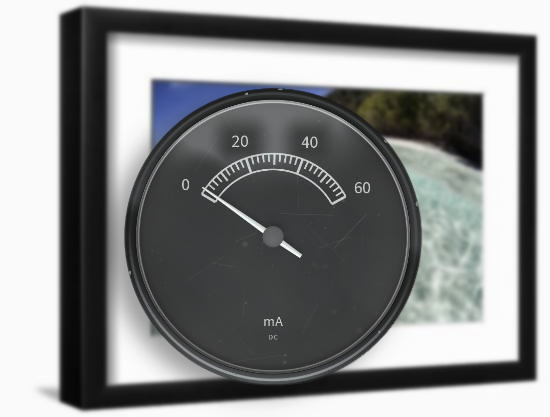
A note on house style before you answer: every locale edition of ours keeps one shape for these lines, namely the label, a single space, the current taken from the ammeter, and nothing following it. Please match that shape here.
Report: 2 mA
